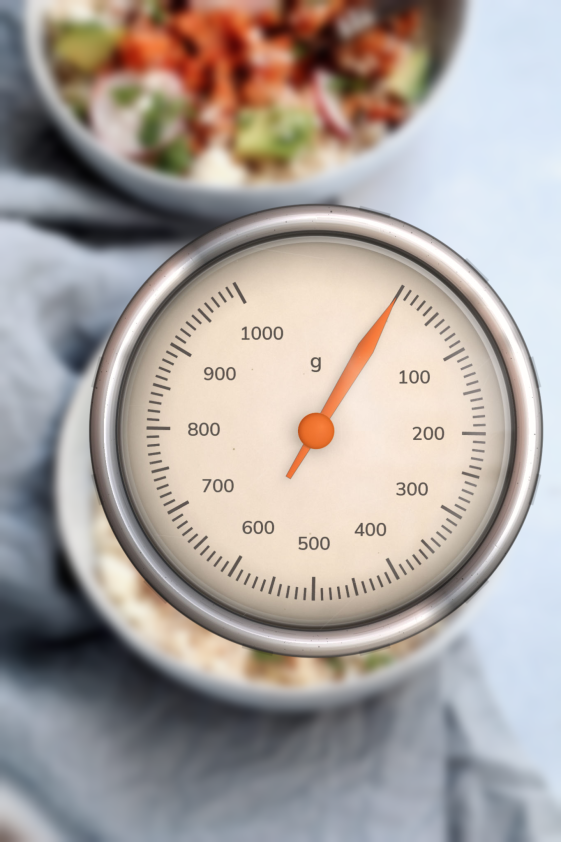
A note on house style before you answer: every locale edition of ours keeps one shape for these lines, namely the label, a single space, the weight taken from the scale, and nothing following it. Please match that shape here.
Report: 0 g
